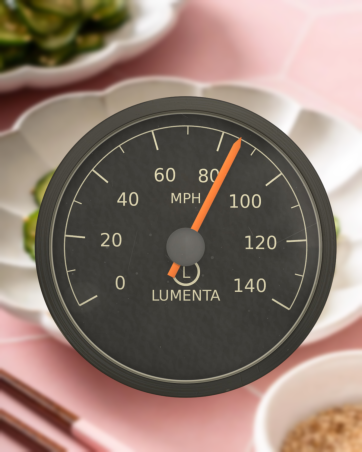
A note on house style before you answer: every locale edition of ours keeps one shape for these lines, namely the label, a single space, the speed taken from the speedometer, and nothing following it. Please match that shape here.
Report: 85 mph
